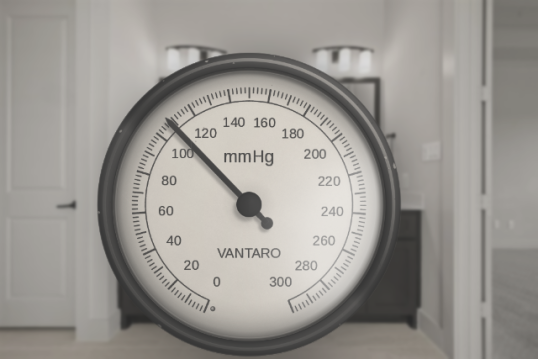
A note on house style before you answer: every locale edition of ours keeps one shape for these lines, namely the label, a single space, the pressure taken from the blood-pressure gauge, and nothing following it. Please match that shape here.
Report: 108 mmHg
